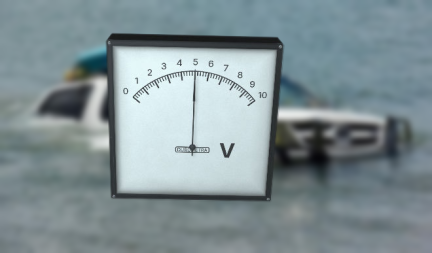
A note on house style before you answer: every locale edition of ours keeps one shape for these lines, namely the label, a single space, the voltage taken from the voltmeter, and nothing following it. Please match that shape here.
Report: 5 V
